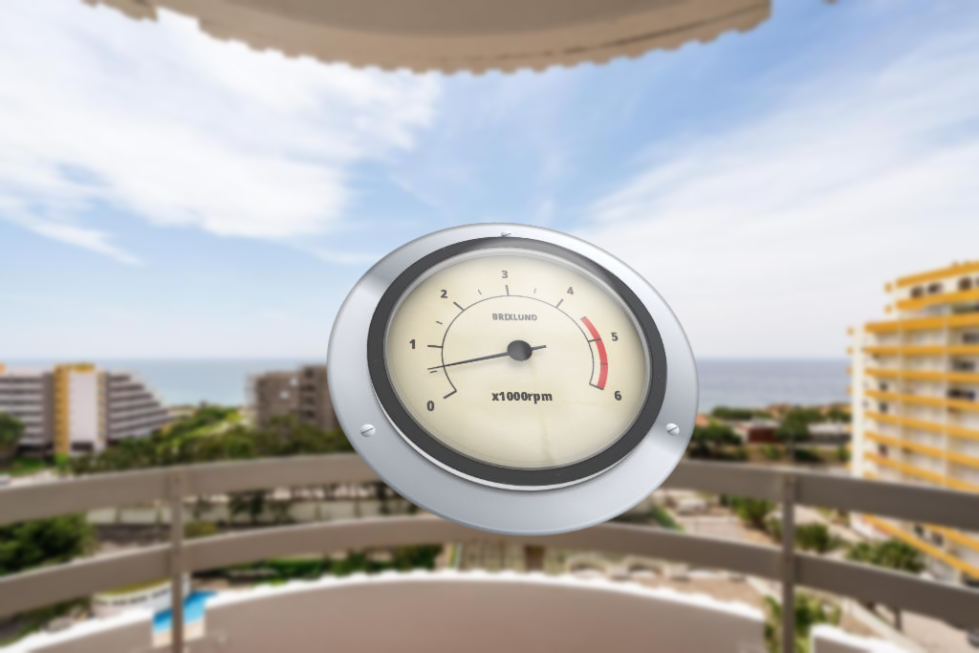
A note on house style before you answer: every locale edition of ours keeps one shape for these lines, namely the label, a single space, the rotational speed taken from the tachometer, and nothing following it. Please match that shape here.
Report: 500 rpm
